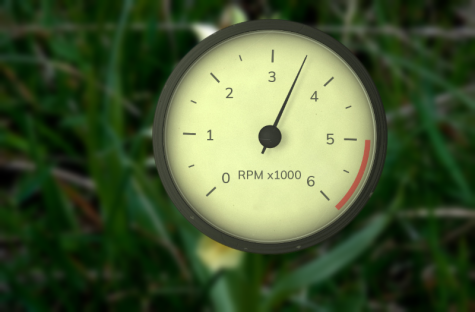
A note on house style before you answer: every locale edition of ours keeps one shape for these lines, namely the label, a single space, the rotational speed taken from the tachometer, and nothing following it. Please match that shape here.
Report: 3500 rpm
